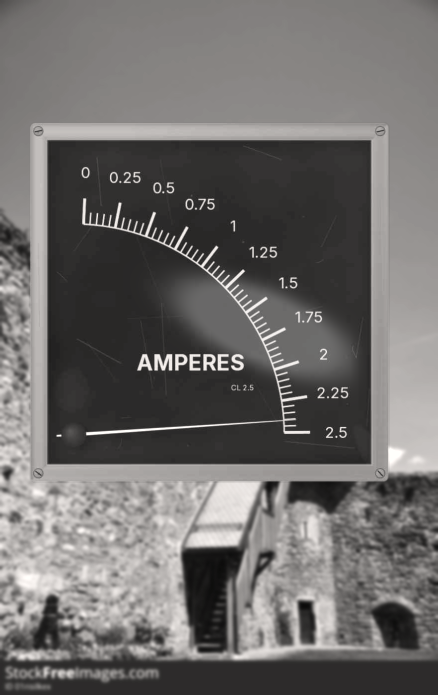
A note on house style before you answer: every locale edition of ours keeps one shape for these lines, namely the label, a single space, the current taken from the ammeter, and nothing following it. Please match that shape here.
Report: 2.4 A
